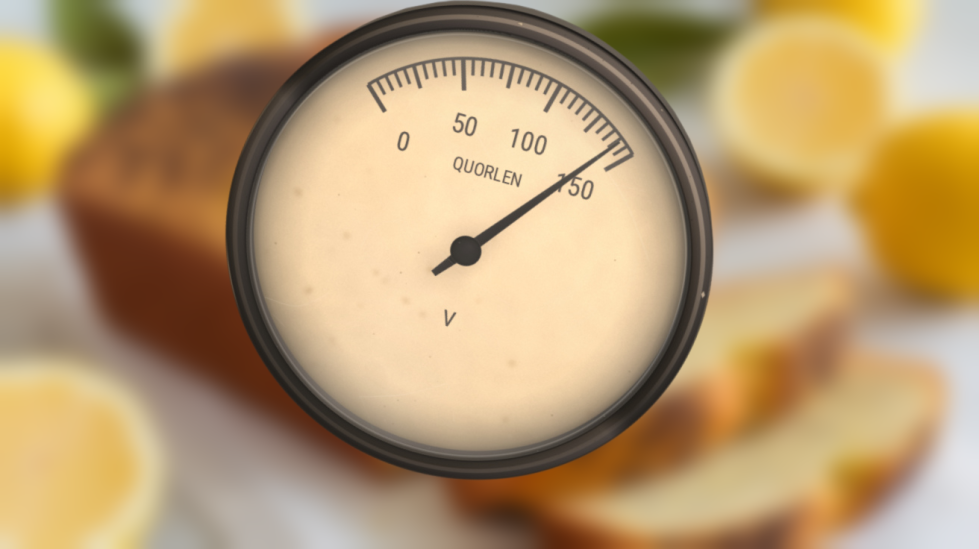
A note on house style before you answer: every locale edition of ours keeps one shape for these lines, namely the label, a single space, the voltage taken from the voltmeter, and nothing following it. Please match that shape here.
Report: 140 V
